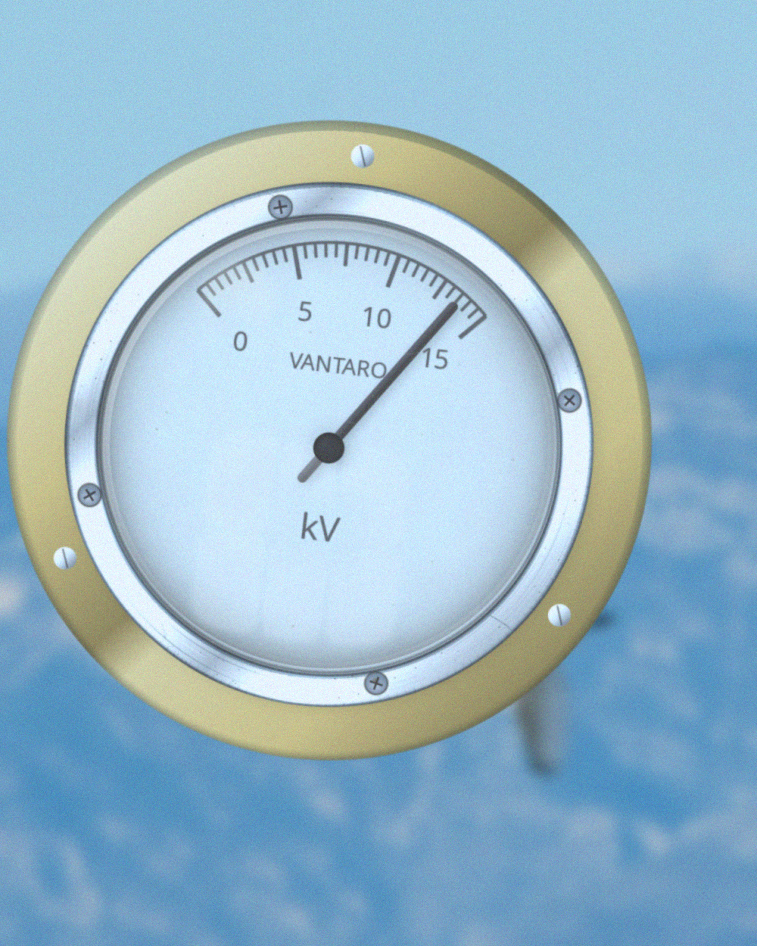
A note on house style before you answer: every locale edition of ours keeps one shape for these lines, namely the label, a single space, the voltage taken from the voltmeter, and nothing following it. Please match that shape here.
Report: 13.5 kV
